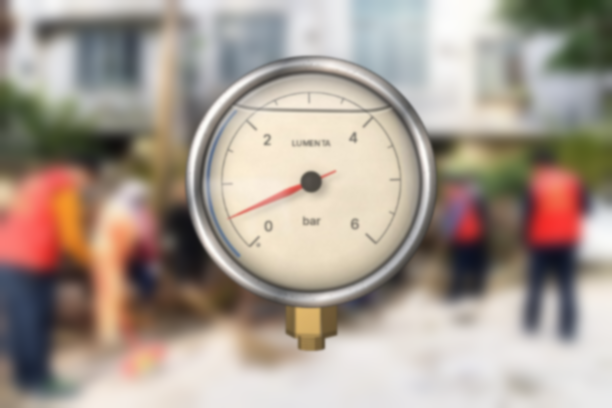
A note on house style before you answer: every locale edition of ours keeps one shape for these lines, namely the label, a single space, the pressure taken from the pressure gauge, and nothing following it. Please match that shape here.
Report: 0.5 bar
